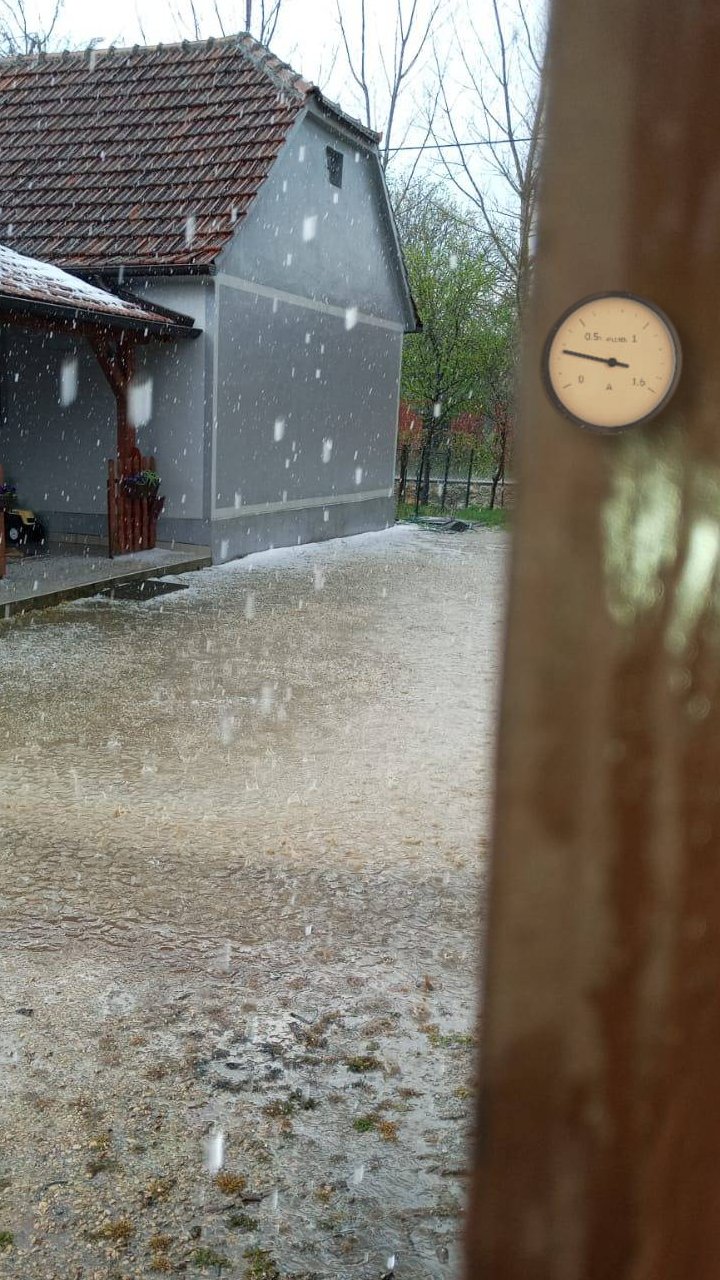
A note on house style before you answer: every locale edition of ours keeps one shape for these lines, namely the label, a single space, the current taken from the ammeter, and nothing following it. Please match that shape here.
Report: 0.25 A
